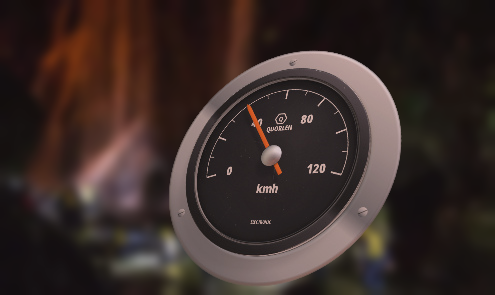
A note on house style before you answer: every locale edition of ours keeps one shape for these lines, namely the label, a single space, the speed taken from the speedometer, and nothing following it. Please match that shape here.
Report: 40 km/h
